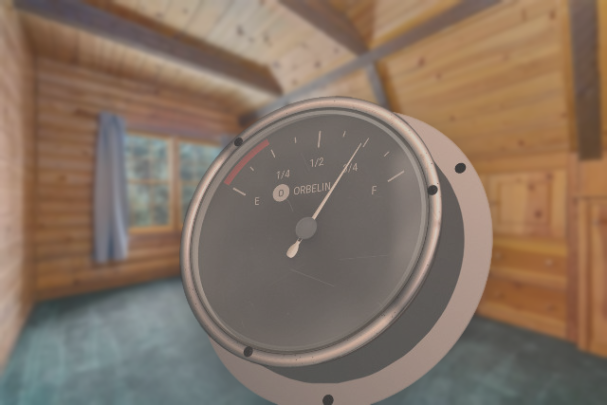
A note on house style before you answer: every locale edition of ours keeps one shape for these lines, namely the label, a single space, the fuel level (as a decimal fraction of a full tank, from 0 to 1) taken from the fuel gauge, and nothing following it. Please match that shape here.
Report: 0.75
